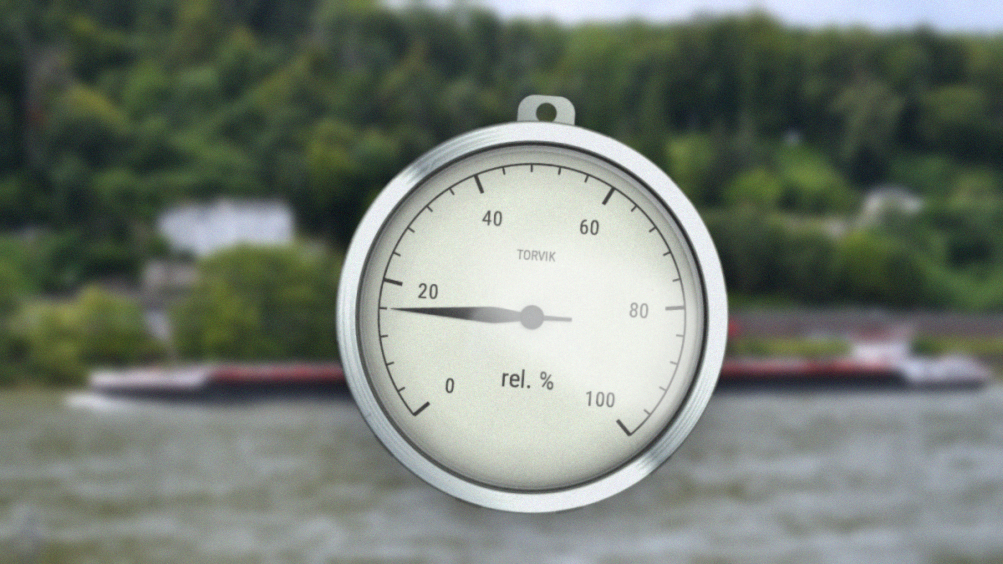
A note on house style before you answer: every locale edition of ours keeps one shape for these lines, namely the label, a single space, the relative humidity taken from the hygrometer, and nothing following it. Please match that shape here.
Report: 16 %
